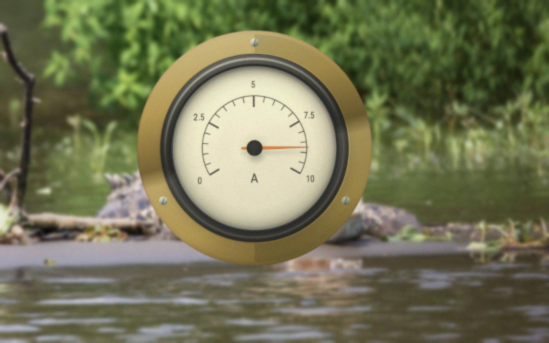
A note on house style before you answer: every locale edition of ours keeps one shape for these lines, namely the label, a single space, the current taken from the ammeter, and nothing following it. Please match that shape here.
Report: 8.75 A
